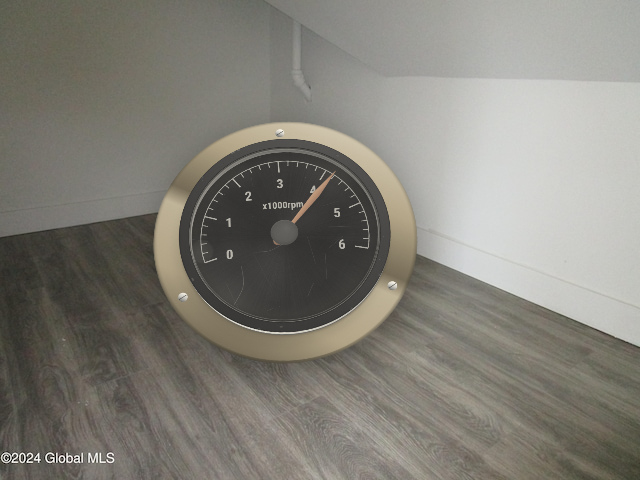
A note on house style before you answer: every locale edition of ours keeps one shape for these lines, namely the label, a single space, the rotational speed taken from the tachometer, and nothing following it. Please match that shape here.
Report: 4200 rpm
